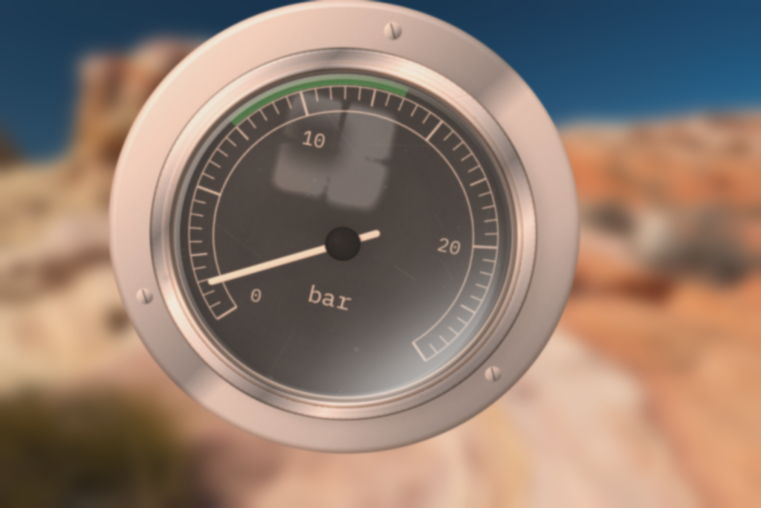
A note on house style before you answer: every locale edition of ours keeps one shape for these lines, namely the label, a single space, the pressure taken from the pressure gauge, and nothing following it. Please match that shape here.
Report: 1.5 bar
